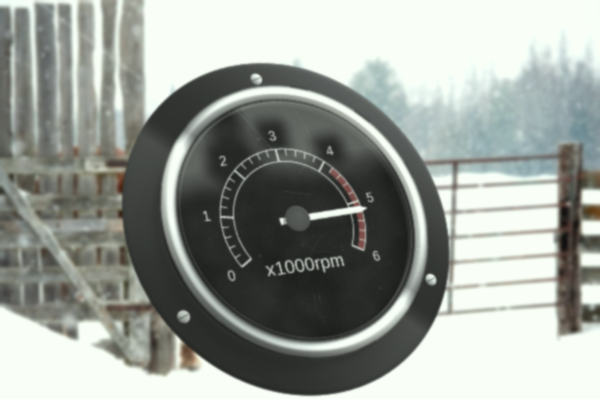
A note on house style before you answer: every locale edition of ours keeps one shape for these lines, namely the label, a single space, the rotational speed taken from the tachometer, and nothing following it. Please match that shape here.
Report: 5200 rpm
